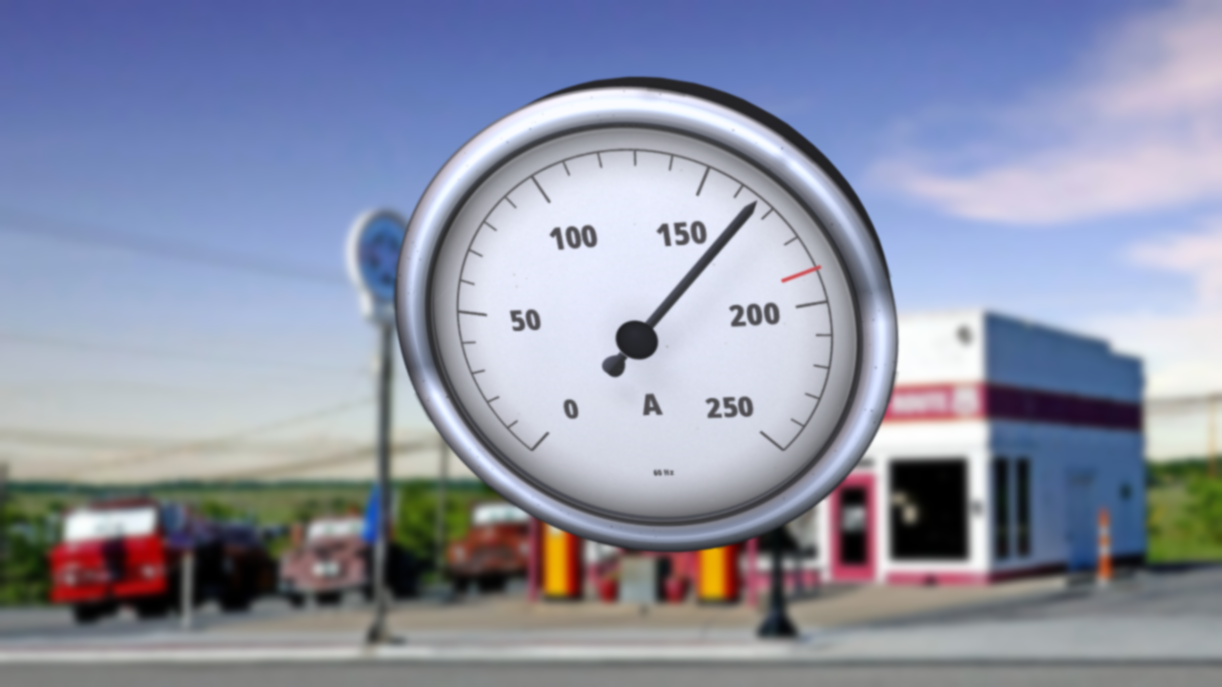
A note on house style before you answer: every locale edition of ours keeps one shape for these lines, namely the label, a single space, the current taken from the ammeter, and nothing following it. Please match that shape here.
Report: 165 A
